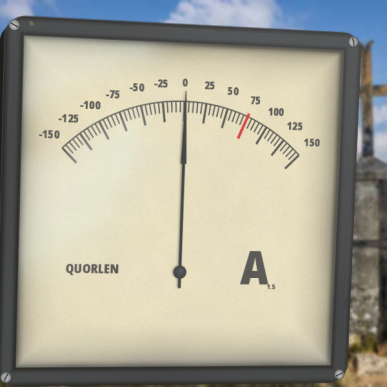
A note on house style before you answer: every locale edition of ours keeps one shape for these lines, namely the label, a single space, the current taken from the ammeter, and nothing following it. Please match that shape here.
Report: 0 A
